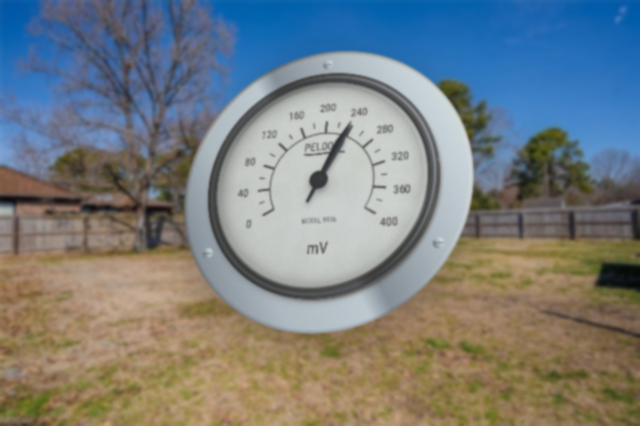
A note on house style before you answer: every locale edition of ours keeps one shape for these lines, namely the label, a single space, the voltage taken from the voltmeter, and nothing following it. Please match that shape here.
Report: 240 mV
